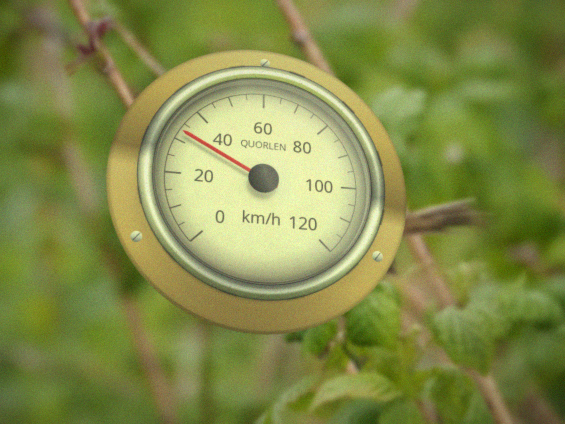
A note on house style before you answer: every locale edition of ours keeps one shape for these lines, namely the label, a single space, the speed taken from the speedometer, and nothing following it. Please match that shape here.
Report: 32.5 km/h
